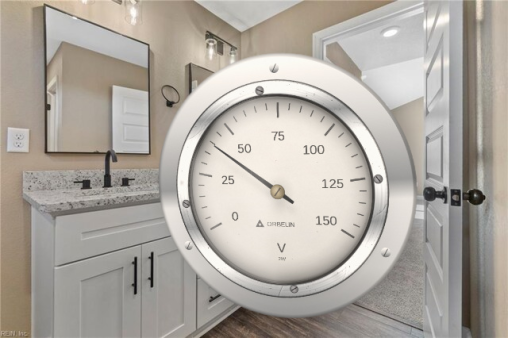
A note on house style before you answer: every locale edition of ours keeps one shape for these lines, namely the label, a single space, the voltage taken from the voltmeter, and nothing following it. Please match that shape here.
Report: 40 V
